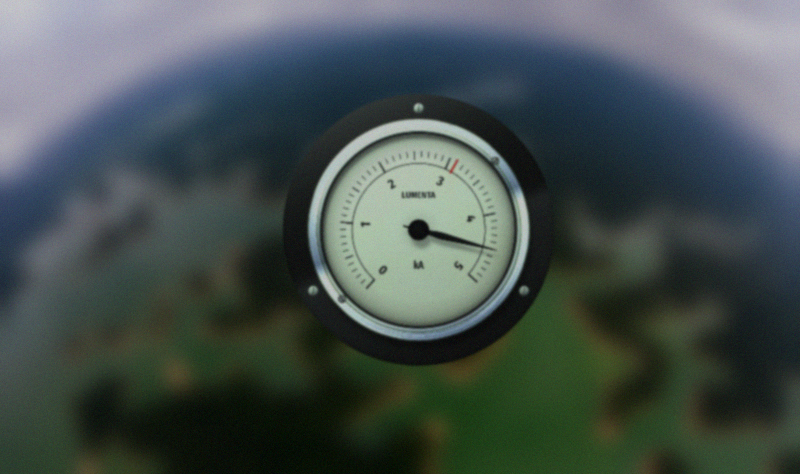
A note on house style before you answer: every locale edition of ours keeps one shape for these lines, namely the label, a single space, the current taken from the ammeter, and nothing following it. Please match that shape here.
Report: 4.5 kA
